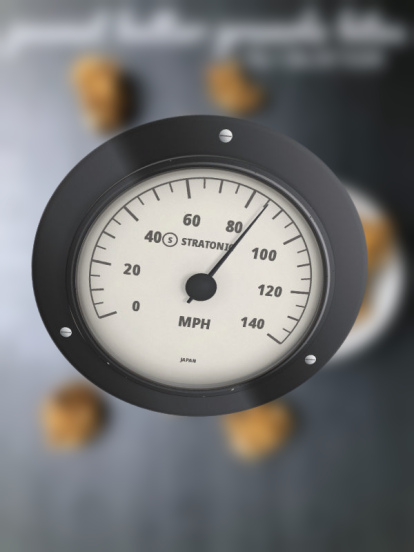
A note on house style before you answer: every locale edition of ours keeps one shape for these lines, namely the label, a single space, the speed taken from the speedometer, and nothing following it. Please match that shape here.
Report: 85 mph
